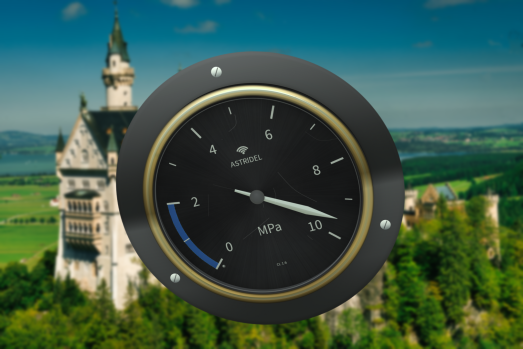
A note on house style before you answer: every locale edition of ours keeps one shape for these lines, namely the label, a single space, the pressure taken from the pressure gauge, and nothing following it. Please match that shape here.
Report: 9.5 MPa
